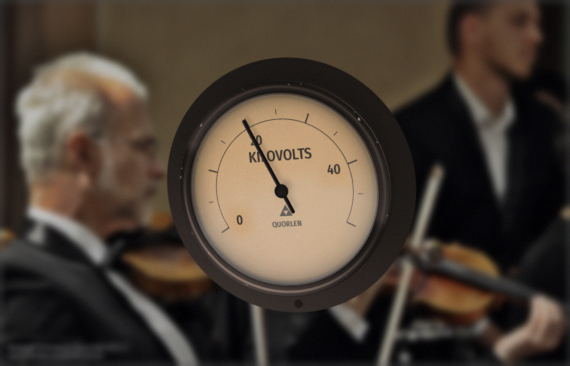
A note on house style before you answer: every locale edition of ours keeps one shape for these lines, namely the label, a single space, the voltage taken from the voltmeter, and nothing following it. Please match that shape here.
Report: 20 kV
